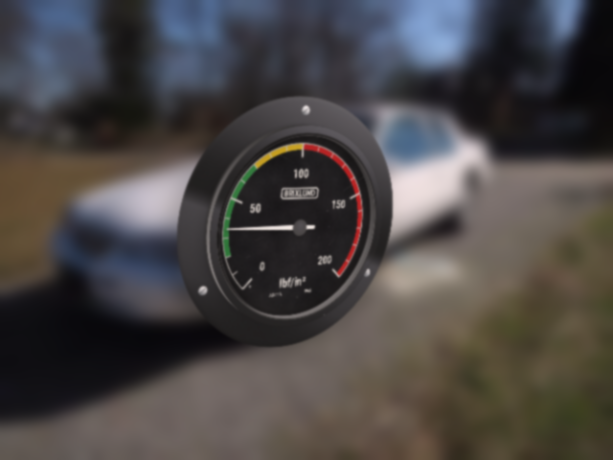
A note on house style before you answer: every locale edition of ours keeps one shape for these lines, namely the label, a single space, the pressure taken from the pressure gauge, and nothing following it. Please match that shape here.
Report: 35 psi
